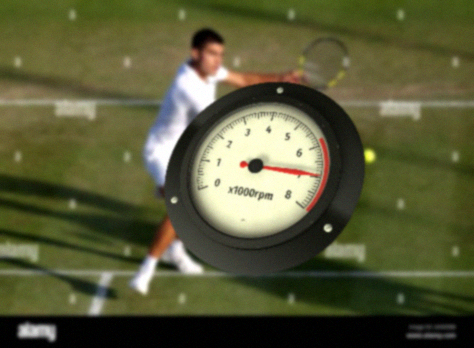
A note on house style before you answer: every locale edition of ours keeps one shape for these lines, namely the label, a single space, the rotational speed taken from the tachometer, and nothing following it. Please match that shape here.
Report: 7000 rpm
